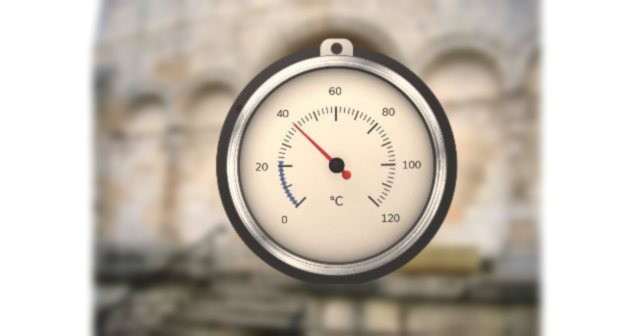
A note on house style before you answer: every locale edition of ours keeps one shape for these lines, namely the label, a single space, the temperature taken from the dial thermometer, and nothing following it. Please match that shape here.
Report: 40 °C
